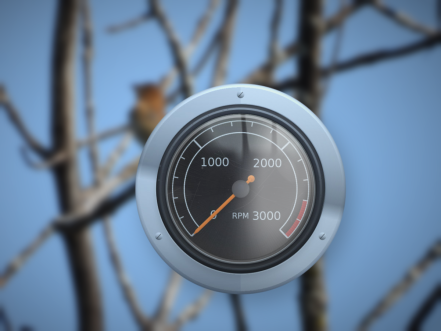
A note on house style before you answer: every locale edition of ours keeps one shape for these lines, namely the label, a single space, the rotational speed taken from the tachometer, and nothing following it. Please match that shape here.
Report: 0 rpm
